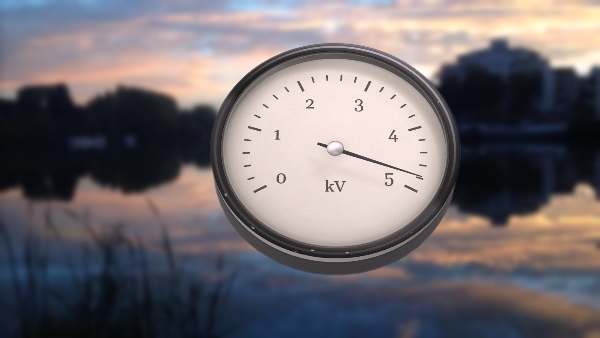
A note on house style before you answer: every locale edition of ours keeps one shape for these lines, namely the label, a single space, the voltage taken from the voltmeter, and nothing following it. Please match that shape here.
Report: 4.8 kV
